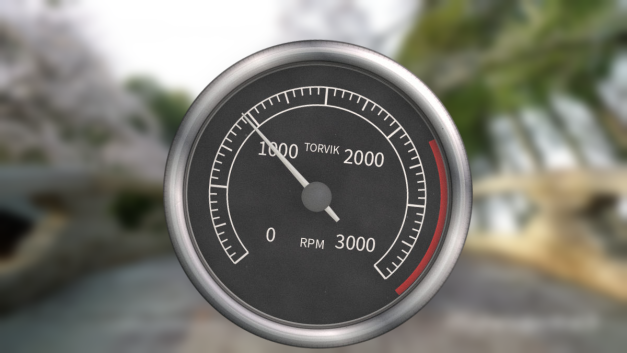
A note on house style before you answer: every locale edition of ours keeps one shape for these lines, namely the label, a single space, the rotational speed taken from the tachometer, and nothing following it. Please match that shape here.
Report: 975 rpm
